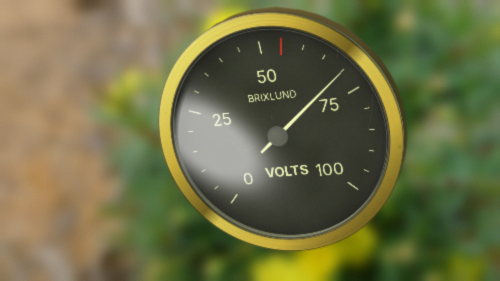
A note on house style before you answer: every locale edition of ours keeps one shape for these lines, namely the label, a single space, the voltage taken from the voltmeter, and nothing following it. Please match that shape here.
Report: 70 V
